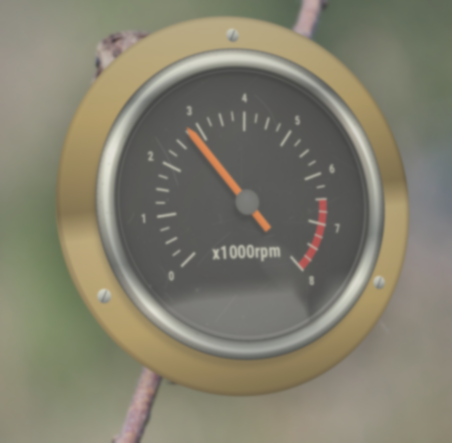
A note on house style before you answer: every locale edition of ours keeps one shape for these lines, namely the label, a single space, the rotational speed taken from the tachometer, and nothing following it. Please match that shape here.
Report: 2750 rpm
